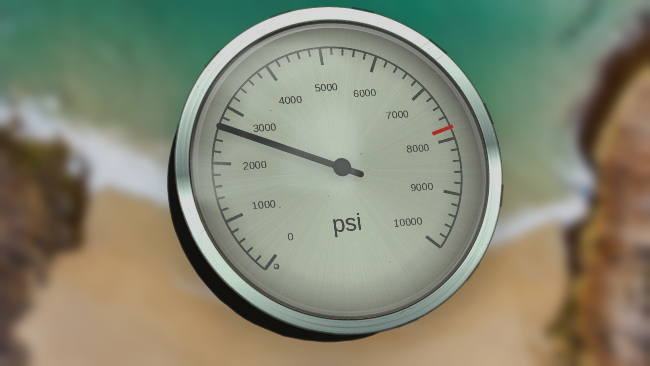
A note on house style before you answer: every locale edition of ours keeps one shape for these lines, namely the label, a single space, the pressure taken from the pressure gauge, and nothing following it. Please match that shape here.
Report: 2600 psi
